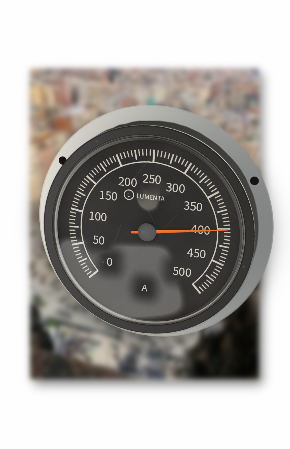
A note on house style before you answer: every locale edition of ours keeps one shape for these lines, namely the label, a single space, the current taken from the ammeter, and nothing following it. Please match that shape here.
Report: 400 A
